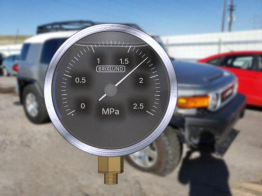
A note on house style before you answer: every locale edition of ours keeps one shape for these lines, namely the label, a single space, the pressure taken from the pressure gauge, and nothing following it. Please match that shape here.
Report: 1.75 MPa
